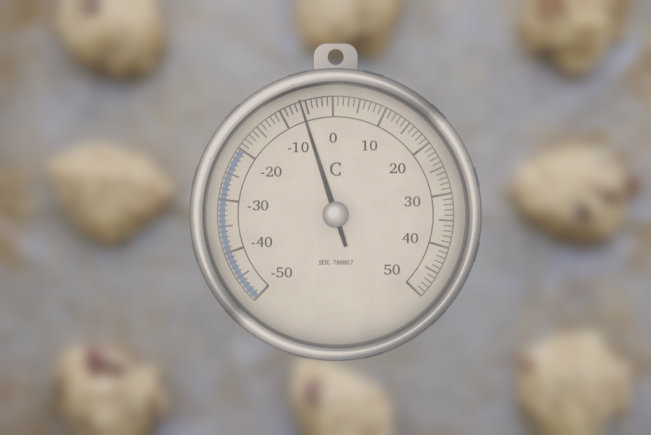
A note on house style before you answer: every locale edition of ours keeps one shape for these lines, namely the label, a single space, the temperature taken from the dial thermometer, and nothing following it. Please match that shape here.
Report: -6 °C
